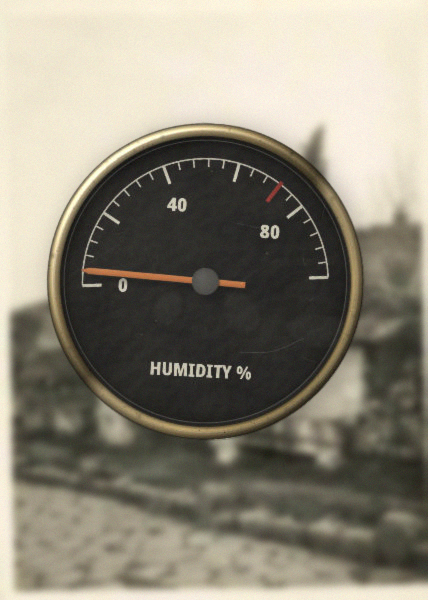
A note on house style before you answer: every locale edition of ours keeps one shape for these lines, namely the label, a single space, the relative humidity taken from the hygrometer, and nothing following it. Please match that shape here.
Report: 4 %
